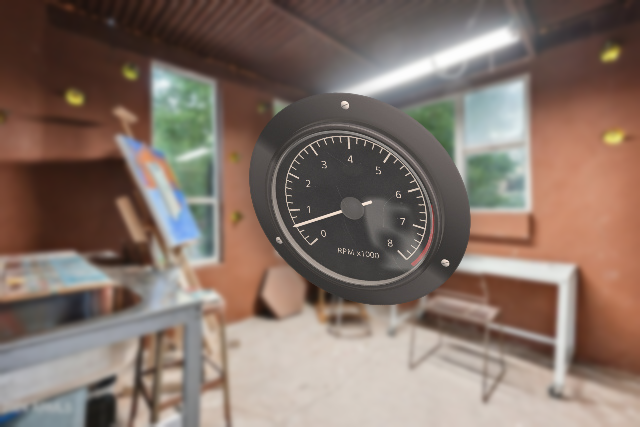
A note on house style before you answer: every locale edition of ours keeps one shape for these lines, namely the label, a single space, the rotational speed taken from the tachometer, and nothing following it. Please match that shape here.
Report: 600 rpm
